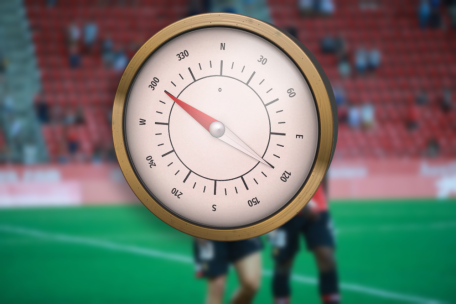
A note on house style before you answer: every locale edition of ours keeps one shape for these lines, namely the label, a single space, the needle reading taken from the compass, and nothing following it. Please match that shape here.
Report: 300 °
